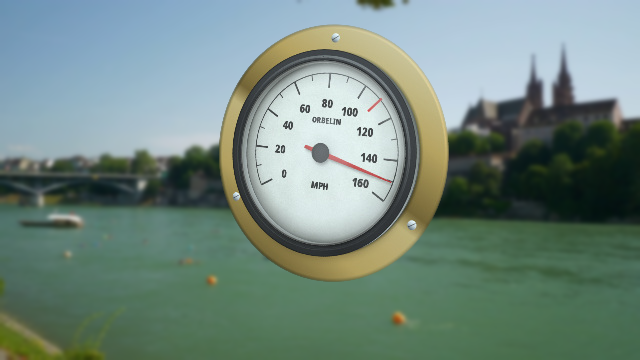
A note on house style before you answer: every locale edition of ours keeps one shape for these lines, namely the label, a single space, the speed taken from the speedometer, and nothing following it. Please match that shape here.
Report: 150 mph
